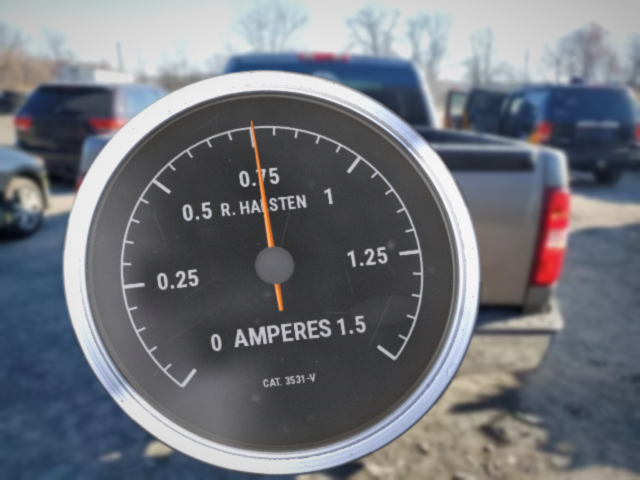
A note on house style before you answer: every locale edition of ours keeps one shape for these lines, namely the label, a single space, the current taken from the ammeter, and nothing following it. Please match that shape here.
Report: 0.75 A
